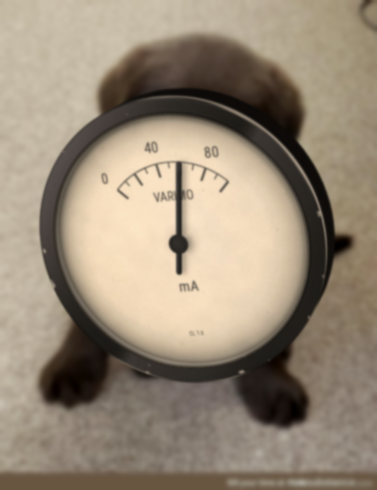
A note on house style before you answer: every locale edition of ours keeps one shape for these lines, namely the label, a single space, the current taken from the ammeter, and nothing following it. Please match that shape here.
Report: 60 mA
